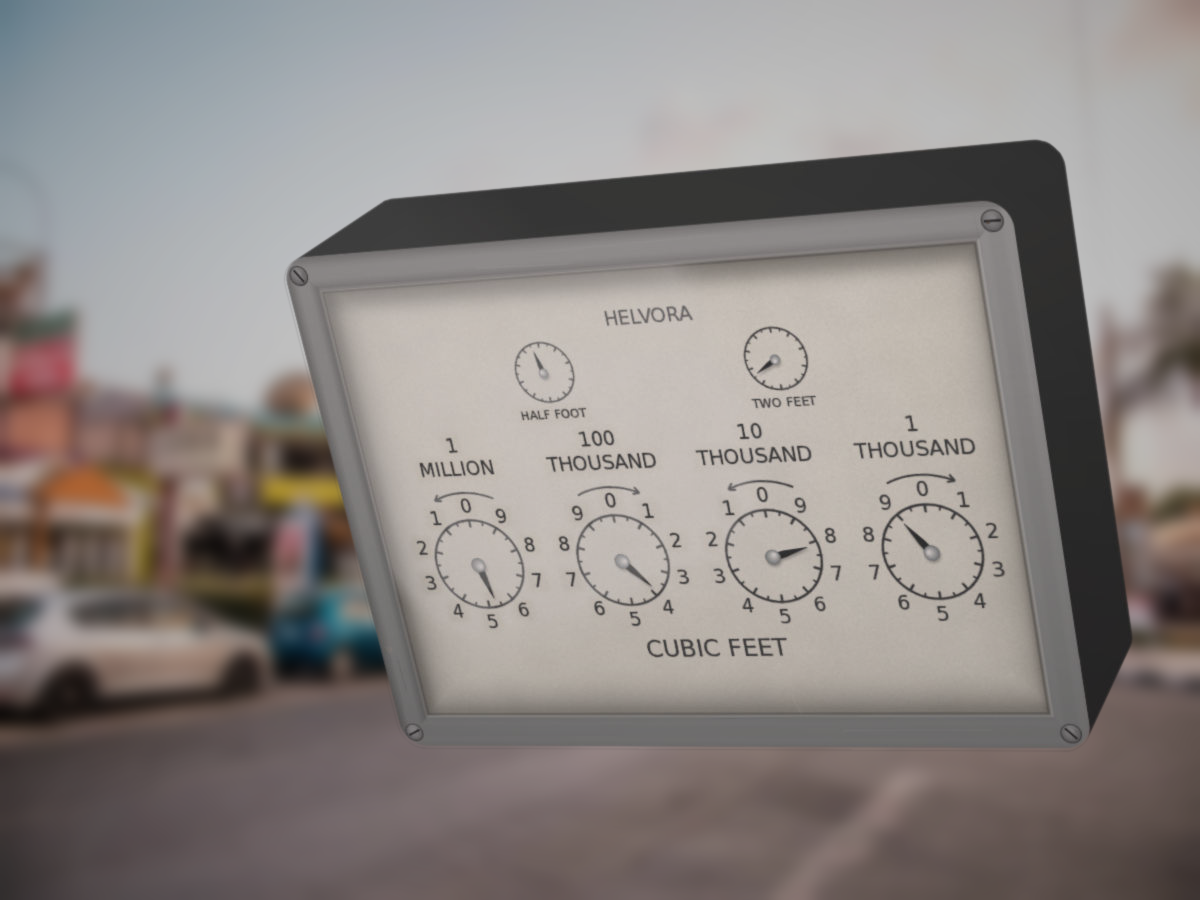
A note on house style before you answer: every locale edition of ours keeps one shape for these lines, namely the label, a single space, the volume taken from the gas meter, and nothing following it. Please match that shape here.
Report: 537900 ft³
